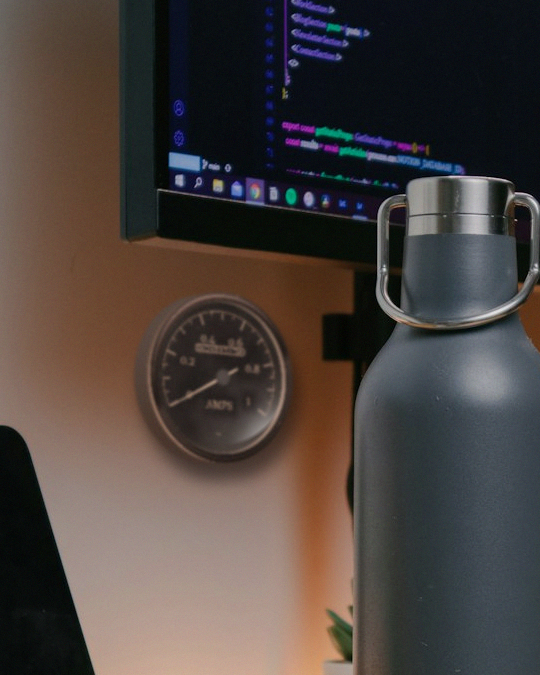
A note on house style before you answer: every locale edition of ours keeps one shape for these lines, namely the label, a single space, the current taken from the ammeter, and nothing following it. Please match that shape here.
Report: 0 A
